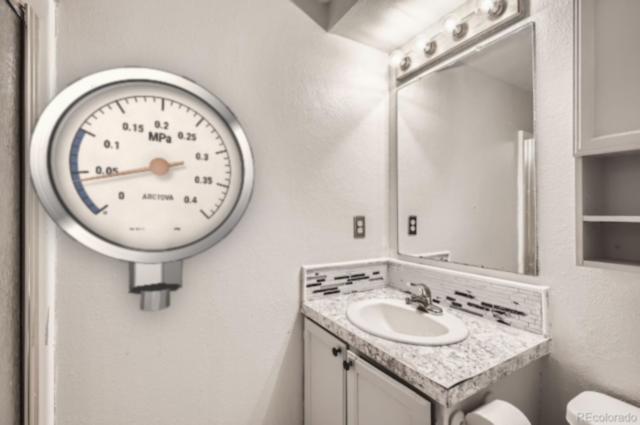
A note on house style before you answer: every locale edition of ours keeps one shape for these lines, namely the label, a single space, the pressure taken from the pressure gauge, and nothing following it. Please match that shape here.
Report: 0.04 MPa
